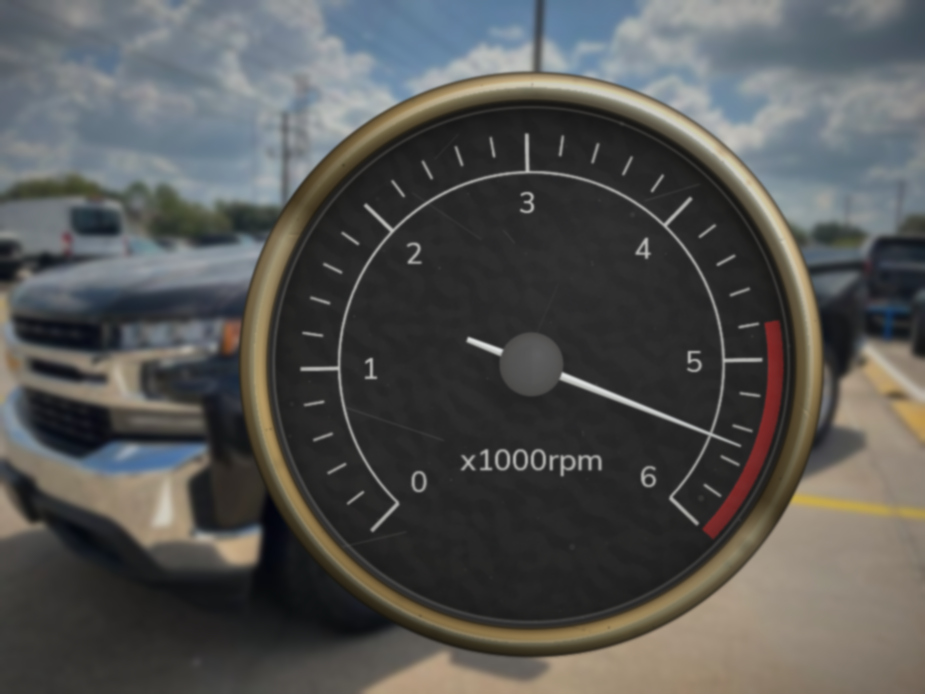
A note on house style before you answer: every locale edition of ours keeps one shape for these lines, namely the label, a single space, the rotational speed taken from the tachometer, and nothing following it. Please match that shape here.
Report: 5500 rpm
